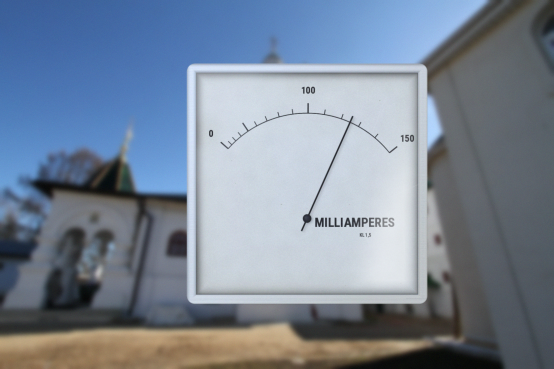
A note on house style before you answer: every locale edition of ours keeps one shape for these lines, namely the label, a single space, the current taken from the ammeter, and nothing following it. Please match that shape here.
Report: 125 mA
